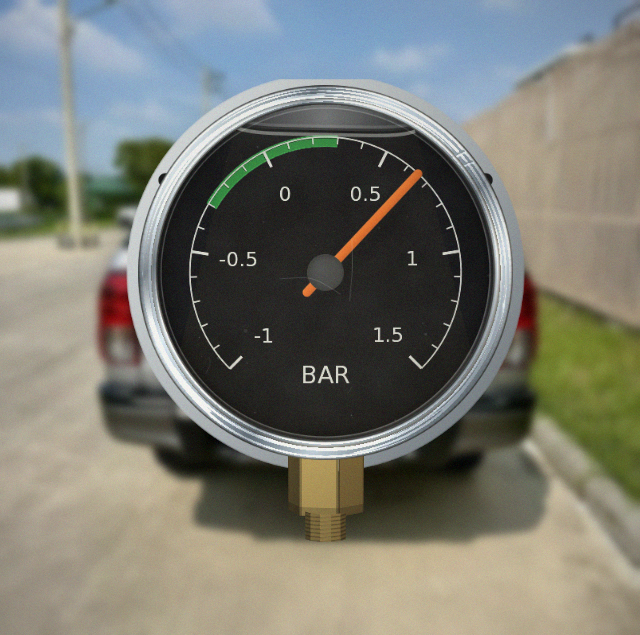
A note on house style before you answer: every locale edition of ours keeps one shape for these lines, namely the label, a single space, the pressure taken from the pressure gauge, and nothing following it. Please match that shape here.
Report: 0.65 bar
